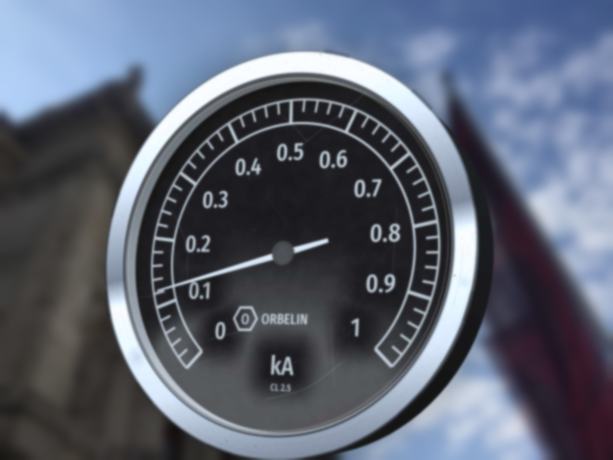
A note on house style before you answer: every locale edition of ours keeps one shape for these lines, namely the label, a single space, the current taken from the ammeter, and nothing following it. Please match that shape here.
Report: 0.12 kA
